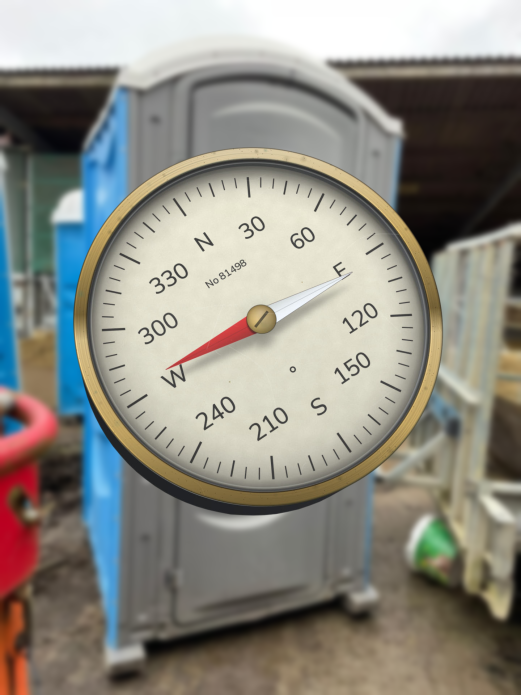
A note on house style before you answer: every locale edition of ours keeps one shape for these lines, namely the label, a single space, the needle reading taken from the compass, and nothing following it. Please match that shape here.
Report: 275 °
